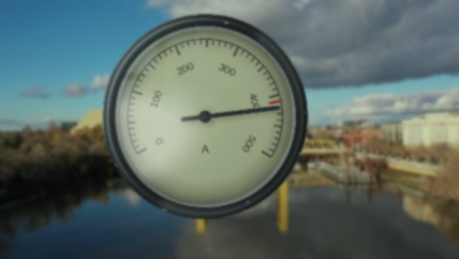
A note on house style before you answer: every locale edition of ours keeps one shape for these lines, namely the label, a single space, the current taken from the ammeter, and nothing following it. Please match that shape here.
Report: 420 A
